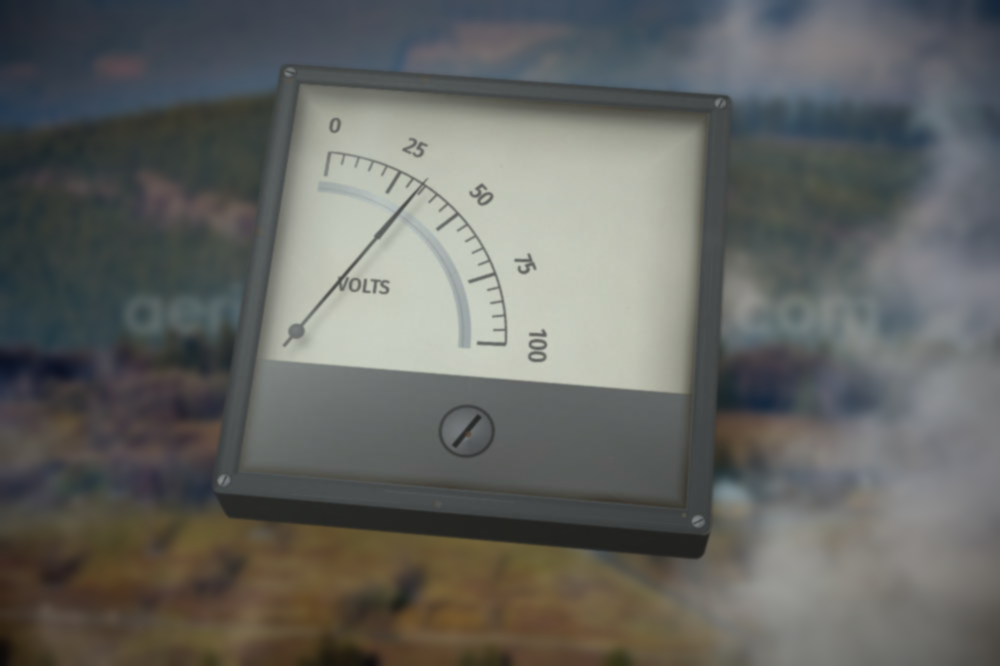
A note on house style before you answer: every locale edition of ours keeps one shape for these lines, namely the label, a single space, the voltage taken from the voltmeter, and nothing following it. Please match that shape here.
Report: 35 V
